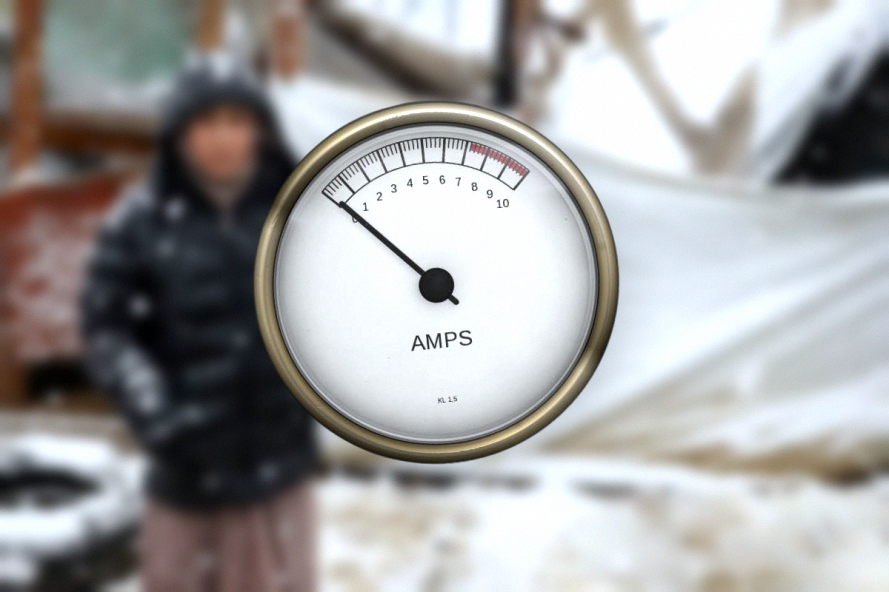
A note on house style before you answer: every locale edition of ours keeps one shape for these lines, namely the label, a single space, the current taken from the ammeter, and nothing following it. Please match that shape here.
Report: 0.2 A
